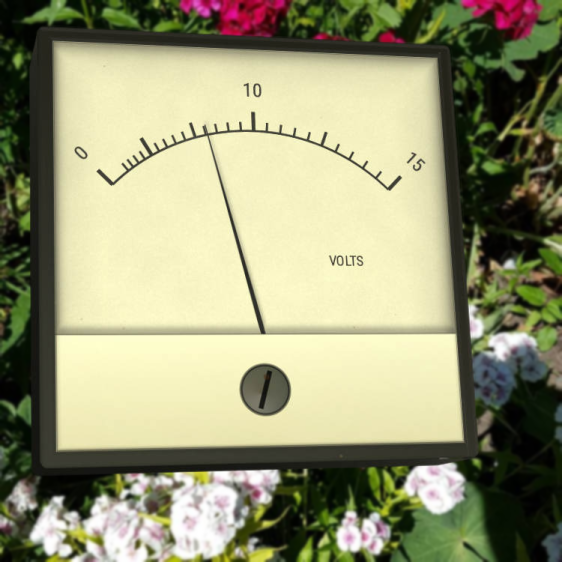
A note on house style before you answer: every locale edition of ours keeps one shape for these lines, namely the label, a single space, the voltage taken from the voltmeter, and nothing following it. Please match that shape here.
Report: 8 V
